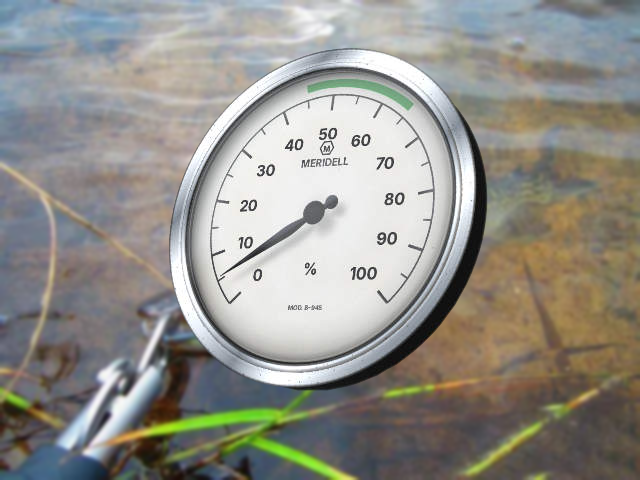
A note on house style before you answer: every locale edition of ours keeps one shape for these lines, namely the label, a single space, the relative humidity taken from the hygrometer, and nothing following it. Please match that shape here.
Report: 5 %
